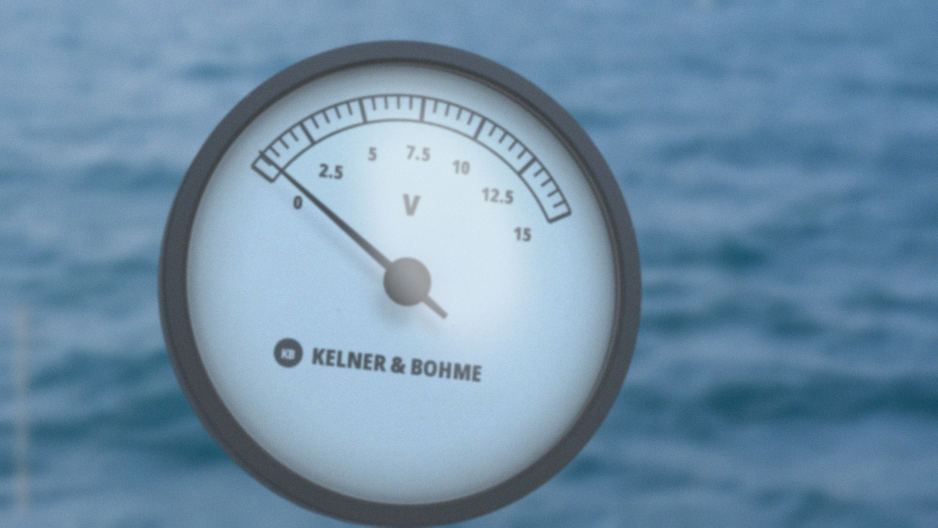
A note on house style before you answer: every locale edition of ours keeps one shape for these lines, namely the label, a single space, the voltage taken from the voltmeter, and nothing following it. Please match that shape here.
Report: 0.5 V
